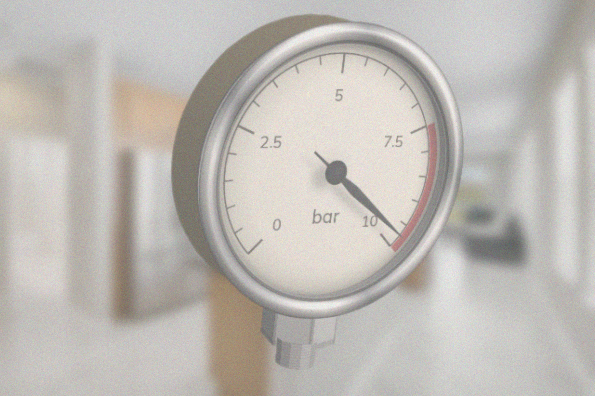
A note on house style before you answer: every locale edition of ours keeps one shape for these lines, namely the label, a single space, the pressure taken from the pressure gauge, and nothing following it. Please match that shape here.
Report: 9.75 bar
